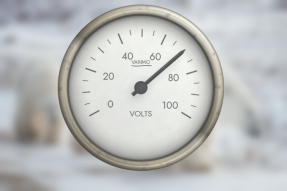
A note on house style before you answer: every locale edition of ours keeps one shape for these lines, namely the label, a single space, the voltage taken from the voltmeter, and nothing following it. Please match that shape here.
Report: 70 V
